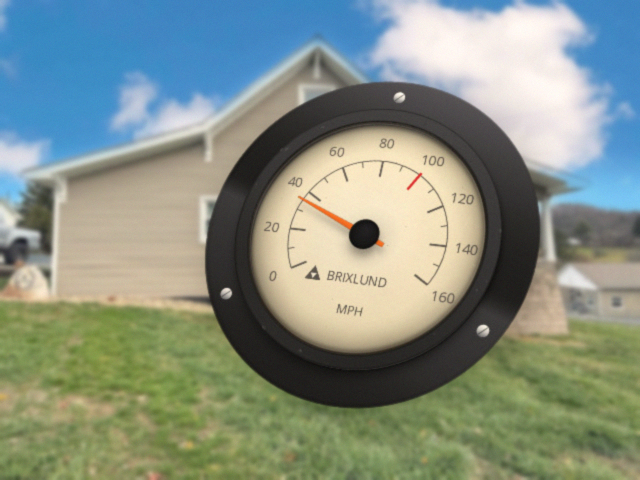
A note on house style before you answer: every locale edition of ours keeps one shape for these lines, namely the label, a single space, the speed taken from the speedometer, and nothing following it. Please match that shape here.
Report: 35 mph
